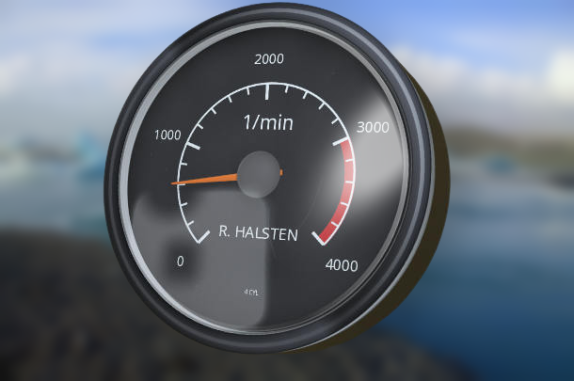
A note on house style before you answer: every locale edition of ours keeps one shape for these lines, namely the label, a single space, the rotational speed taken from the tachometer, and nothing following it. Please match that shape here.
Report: 600 rpm
